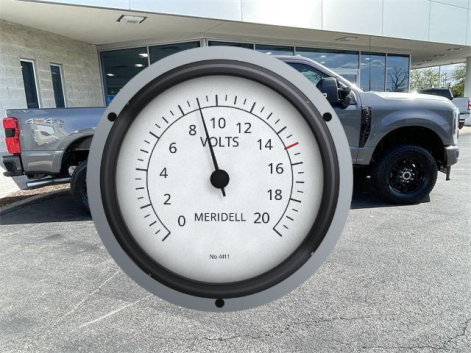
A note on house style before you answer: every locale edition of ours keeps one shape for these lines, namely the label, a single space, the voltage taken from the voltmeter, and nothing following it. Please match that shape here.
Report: 9 V
